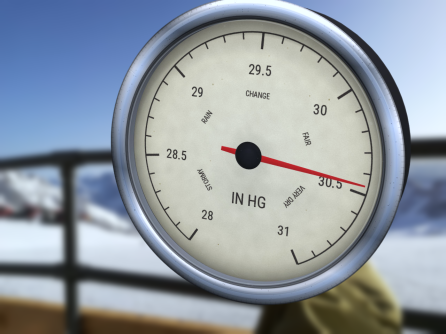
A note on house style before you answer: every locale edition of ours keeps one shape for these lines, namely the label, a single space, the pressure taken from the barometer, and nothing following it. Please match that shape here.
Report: 30.45 inHg
